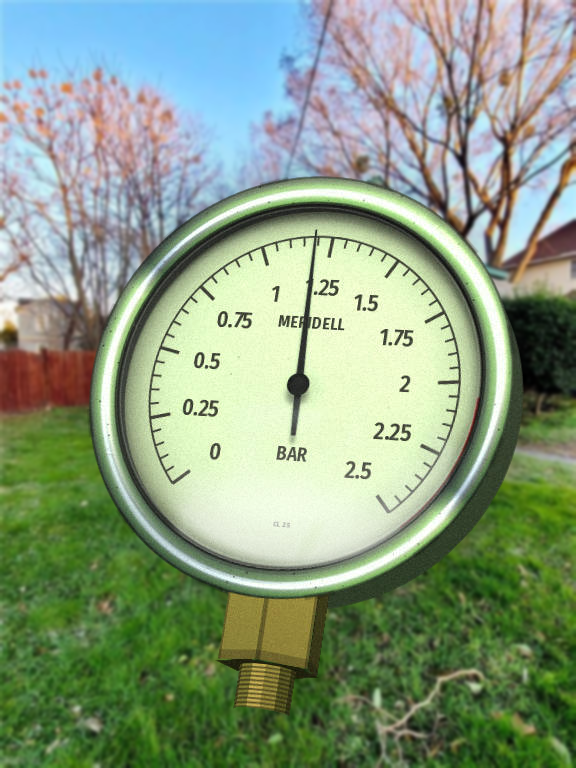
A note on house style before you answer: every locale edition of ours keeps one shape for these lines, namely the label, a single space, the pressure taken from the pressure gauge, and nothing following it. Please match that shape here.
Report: 1.2 bar
